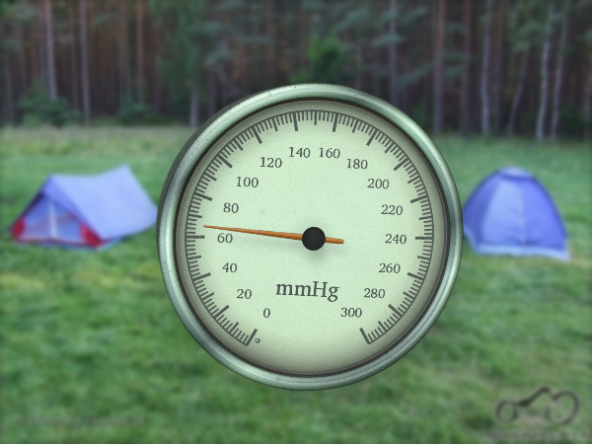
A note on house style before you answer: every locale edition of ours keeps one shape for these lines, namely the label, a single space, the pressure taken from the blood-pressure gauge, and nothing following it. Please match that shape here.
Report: 66 mmHg
